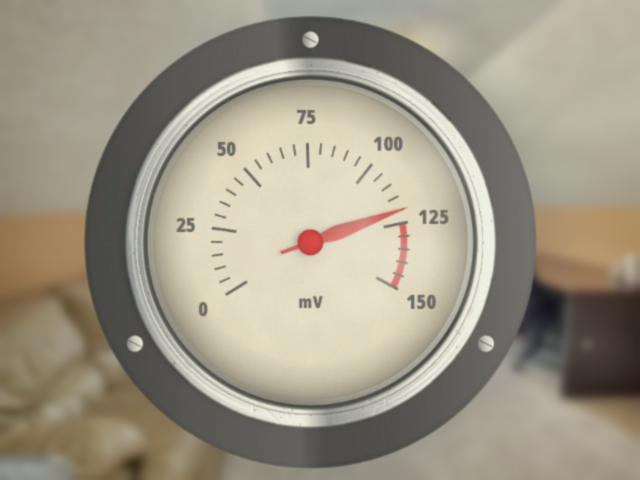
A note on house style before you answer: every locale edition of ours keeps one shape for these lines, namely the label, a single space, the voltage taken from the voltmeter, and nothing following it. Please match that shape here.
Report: 120 mV
